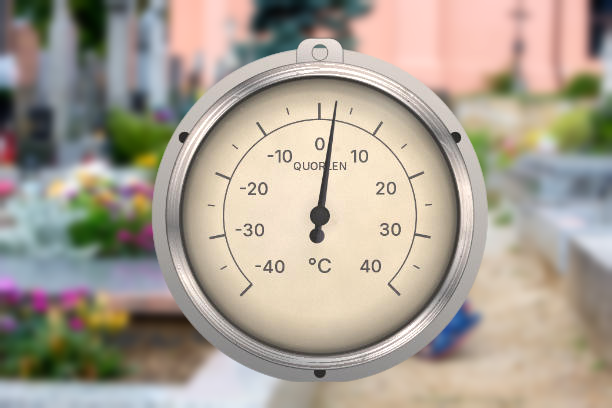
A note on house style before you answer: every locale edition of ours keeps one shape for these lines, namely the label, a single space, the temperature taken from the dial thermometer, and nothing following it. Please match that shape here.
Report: 2.5 °C
